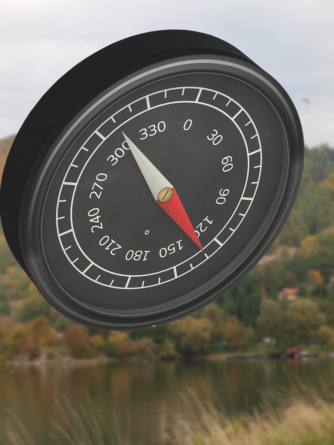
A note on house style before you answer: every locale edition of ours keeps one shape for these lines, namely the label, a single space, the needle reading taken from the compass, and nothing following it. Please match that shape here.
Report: 130 °
